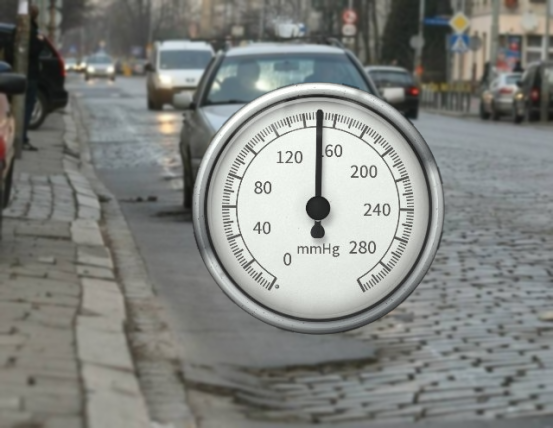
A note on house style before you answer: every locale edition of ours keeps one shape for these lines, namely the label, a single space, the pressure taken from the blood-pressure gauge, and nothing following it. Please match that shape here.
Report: 150 mmHg
